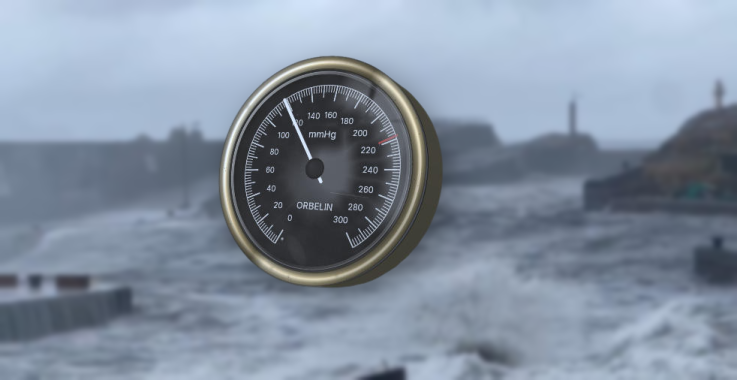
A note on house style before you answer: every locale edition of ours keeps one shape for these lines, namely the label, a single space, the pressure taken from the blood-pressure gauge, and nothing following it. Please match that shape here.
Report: 120 mmHg
